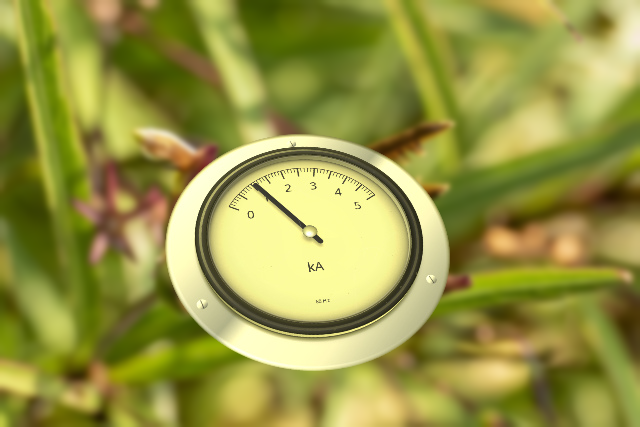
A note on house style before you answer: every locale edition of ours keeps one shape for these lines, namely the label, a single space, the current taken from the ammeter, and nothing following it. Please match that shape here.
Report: 1 kA
